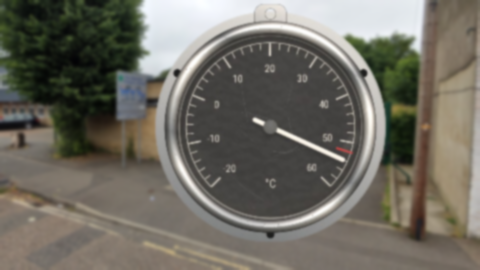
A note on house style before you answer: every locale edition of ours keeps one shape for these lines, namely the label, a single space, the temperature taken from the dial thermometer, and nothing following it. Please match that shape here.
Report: 54 °C
